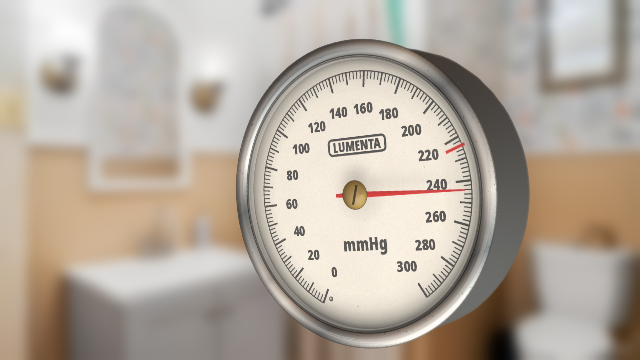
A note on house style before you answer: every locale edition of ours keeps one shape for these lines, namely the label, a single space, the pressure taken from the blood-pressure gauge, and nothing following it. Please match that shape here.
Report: 244 mmHg
